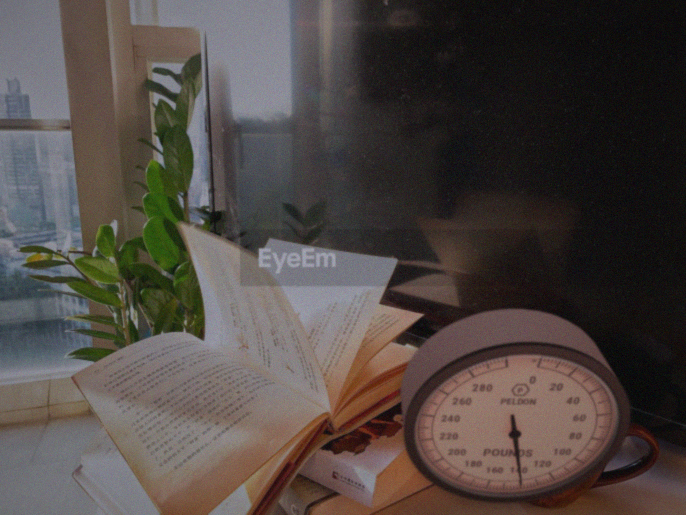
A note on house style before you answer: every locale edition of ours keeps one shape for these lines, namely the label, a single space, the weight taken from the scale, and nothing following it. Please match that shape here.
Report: 140 lb
